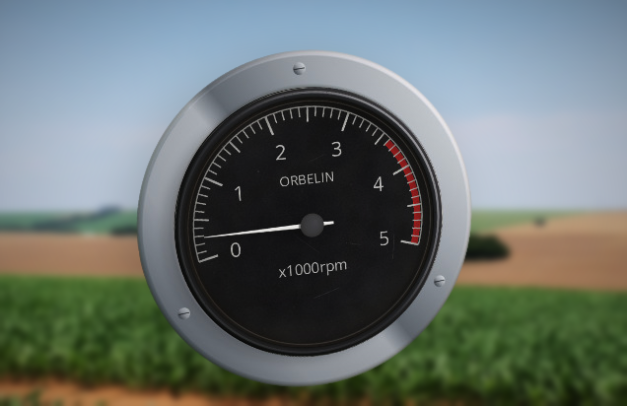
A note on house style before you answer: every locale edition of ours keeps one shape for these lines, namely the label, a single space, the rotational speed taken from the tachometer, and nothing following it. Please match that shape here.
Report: 300 rpm
